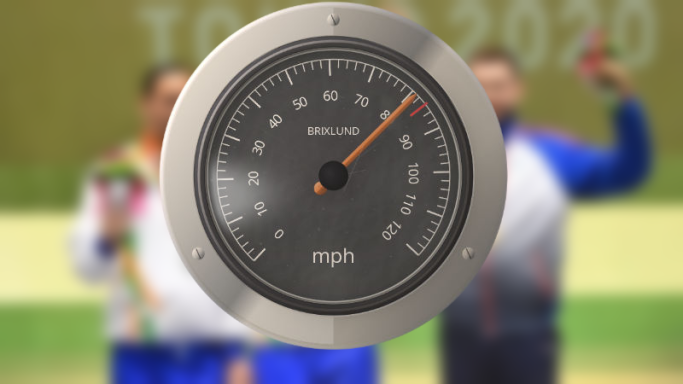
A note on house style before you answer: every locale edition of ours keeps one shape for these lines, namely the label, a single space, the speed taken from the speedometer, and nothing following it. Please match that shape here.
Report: 81 mph
